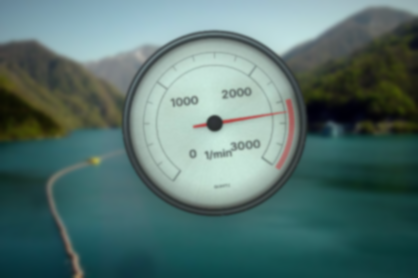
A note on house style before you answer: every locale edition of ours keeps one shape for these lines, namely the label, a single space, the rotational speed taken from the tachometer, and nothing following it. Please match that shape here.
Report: 2500 rpm
